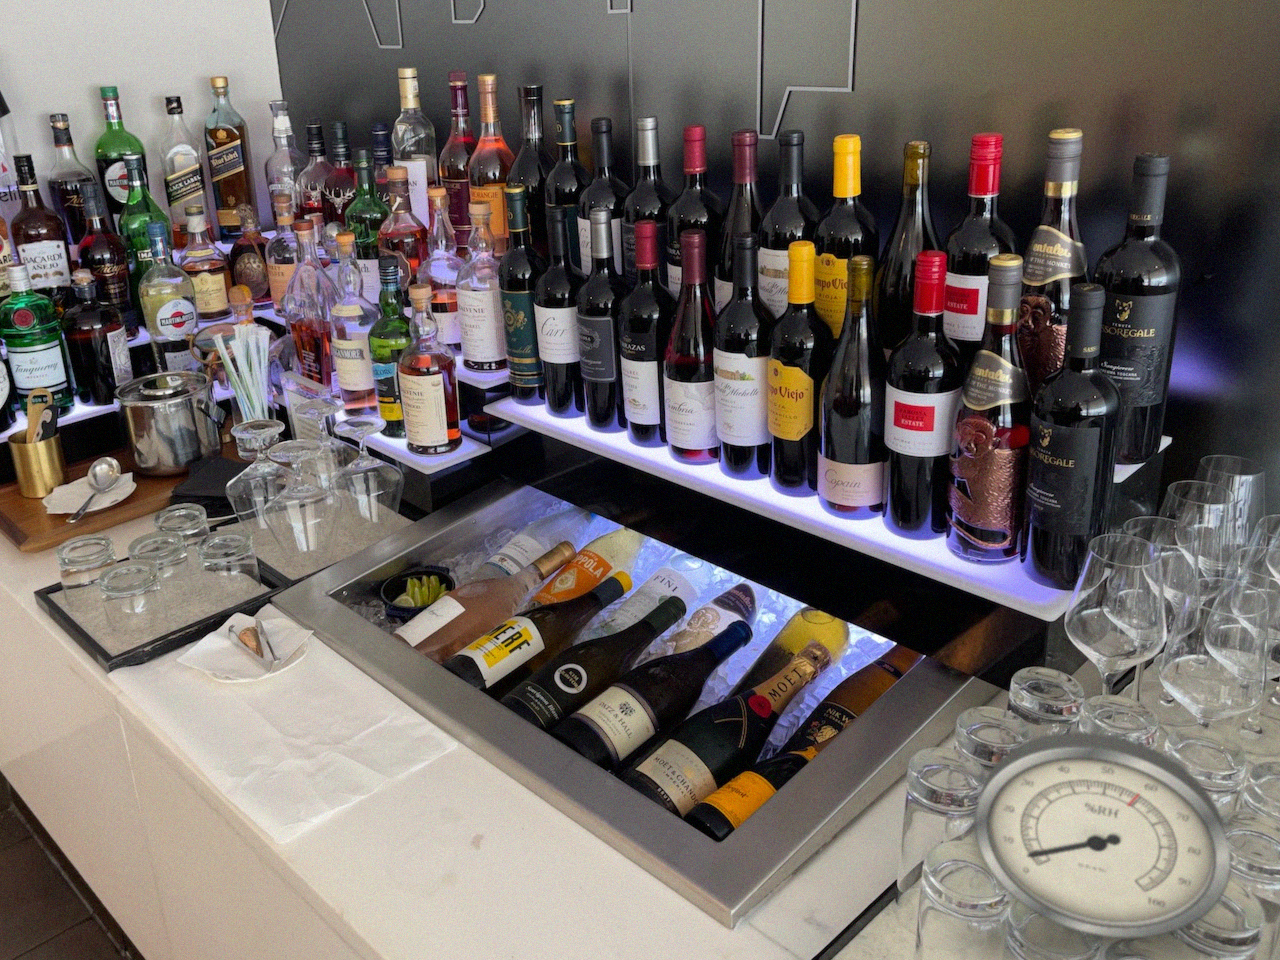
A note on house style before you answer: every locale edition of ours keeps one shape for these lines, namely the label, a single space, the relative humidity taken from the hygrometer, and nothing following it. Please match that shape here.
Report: 5 %
